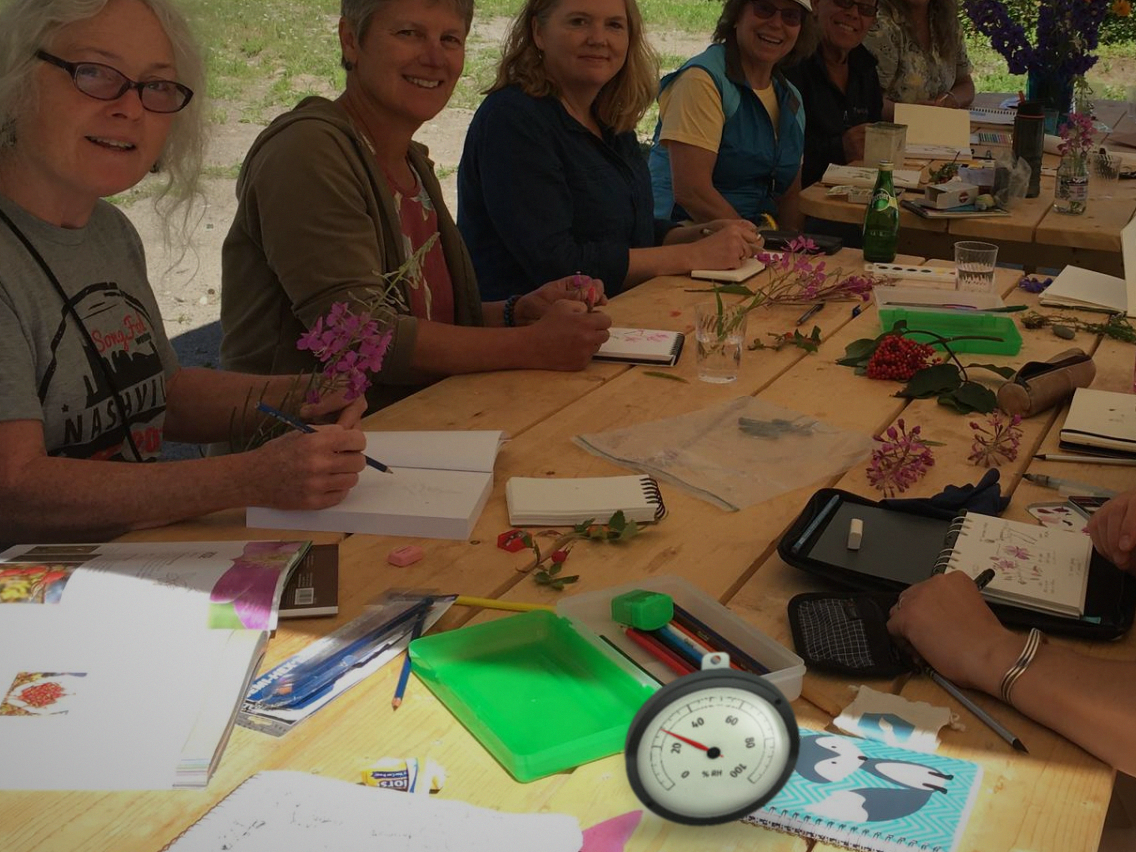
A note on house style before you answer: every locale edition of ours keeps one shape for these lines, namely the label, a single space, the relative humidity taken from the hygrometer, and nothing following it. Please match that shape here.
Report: 28 %
